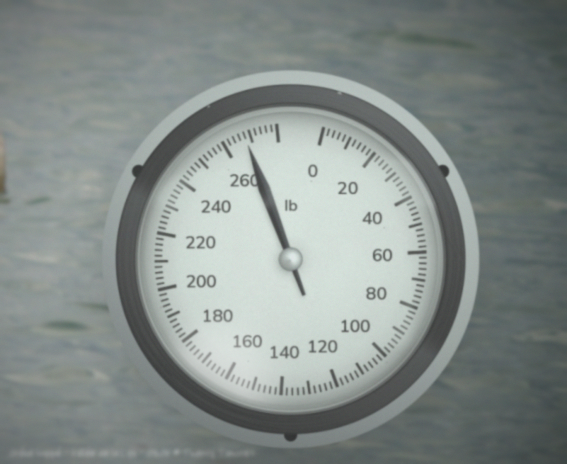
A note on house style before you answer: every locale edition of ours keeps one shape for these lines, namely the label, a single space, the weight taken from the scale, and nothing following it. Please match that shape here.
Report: 268 lb
